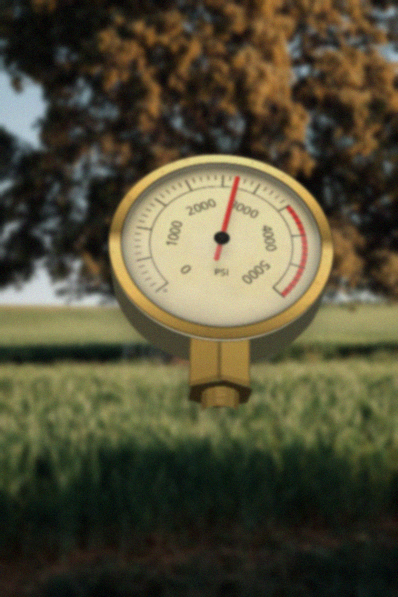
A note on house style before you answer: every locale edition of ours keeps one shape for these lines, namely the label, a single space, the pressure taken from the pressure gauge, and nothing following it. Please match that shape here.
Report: 2700 psi
